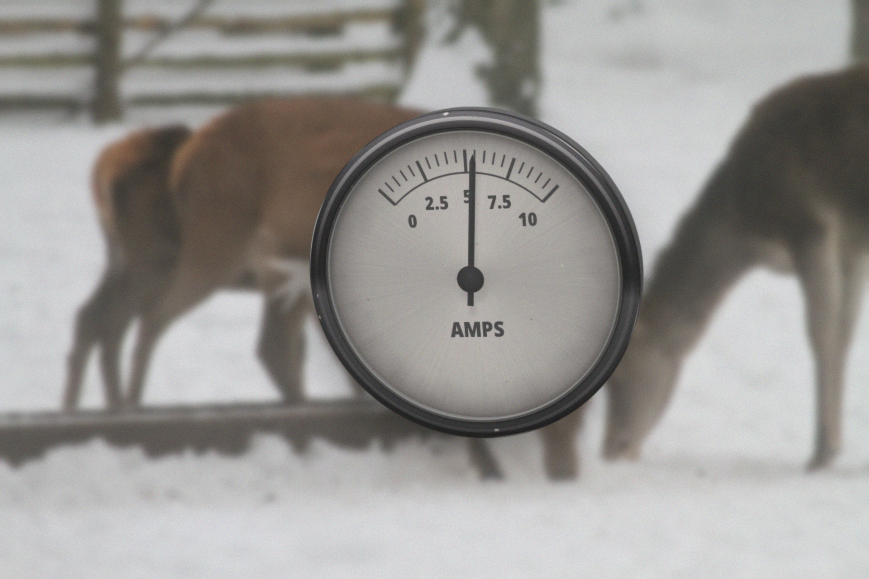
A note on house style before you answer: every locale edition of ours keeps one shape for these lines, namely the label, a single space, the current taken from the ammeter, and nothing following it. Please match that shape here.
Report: 5.5 A
